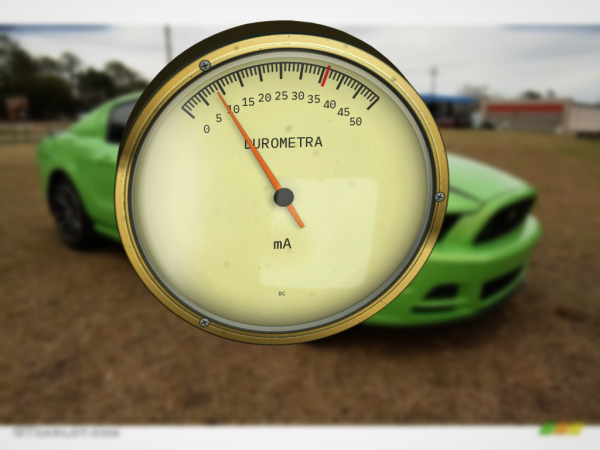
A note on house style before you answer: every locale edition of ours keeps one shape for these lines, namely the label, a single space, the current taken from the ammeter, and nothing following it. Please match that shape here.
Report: 9 mA
